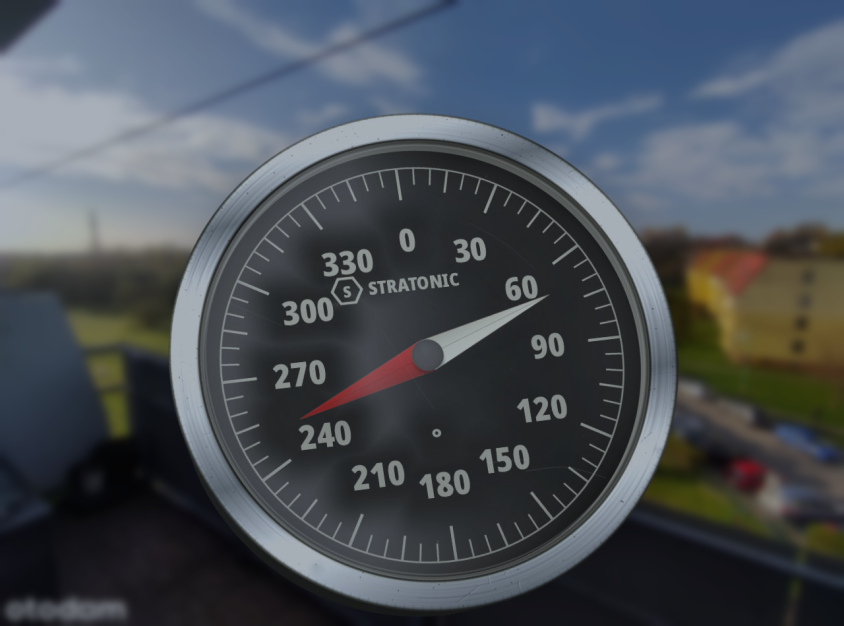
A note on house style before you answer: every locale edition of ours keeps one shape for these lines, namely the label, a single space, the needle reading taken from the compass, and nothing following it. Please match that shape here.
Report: 250 °
